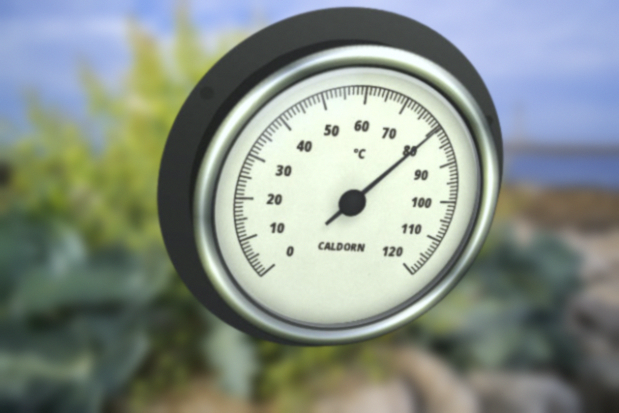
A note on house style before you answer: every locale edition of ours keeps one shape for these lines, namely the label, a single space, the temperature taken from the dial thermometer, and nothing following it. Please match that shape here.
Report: 80 °C
